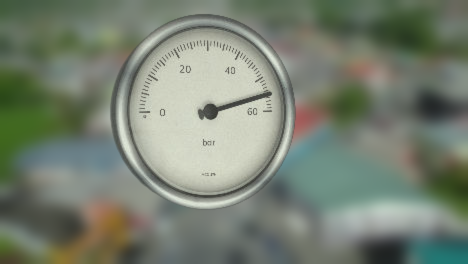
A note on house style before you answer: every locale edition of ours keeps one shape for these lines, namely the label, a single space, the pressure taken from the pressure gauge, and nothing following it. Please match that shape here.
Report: 55 bar
